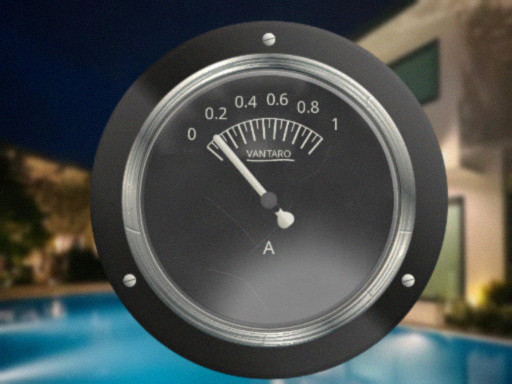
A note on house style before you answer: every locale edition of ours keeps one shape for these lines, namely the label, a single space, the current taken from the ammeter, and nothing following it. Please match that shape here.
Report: 0.1 A
